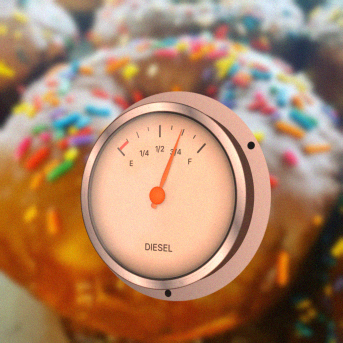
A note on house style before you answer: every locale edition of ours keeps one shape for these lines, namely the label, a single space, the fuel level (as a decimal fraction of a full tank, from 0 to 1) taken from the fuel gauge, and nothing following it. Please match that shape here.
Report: 0.75
